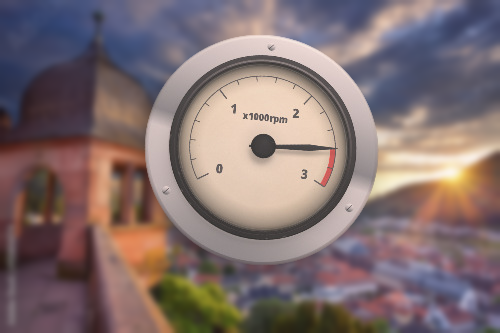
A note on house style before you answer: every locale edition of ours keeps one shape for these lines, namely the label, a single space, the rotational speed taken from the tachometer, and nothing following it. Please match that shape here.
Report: 2600 rpm
